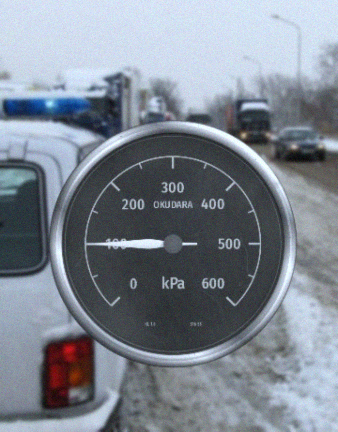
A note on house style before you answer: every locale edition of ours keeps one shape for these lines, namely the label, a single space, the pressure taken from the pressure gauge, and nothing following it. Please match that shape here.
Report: 100 kPa
